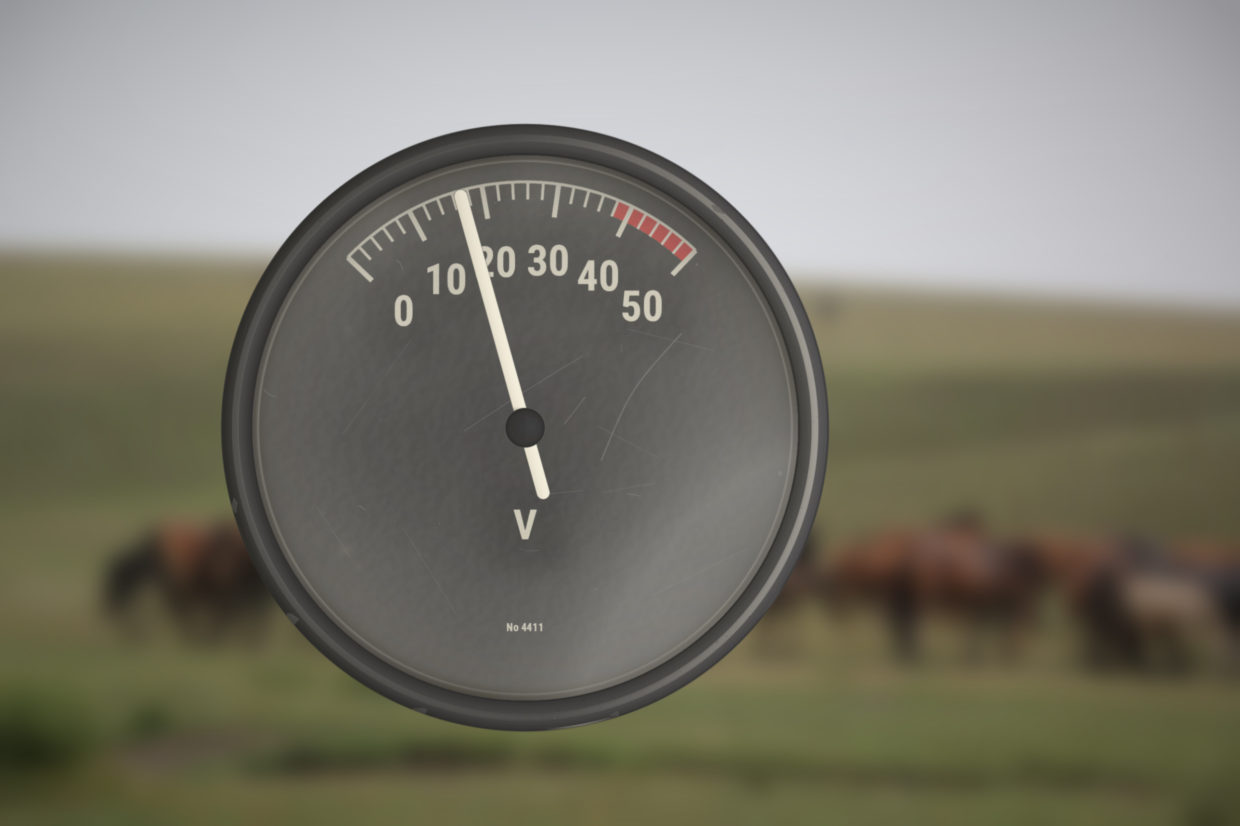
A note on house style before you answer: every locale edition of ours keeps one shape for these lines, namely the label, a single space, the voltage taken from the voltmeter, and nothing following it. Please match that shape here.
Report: 17 V
